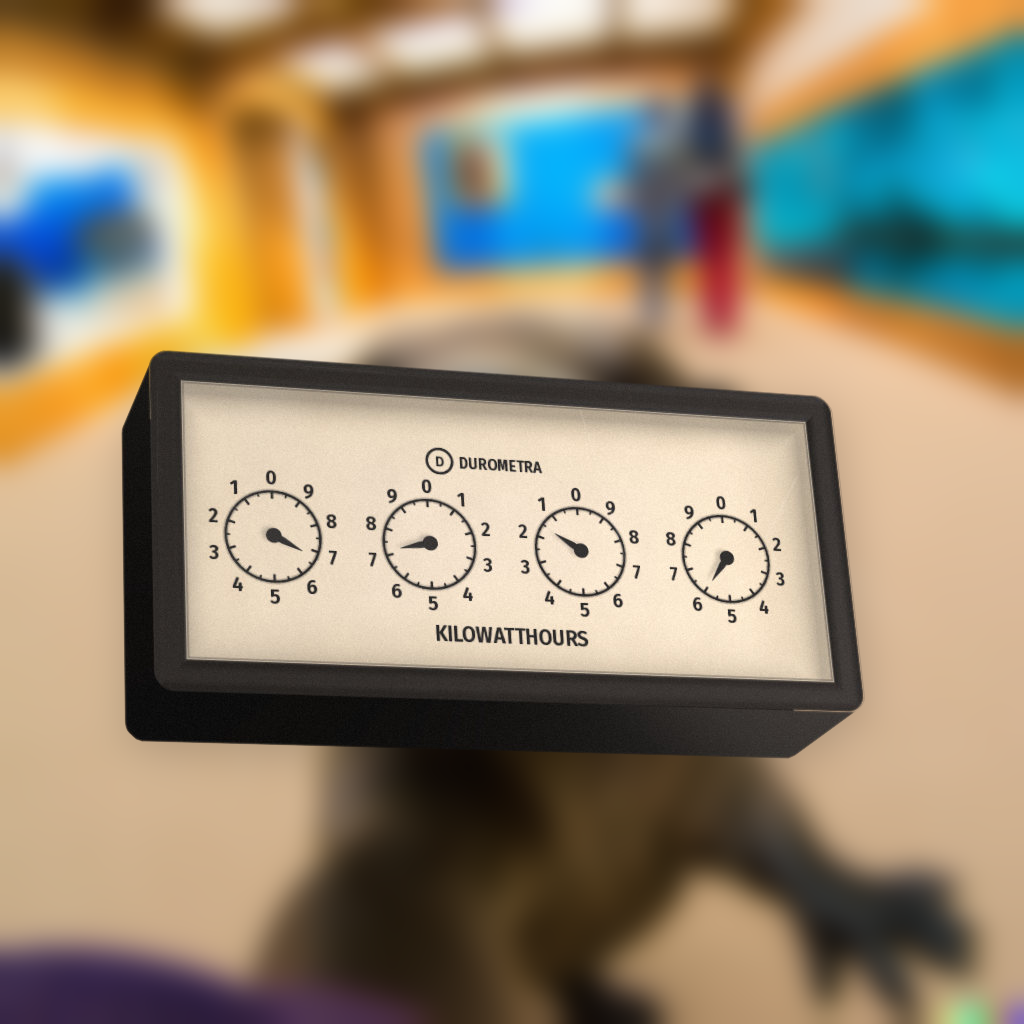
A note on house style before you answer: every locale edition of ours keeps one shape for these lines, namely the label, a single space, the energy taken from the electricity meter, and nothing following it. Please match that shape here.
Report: 6716 kWh
